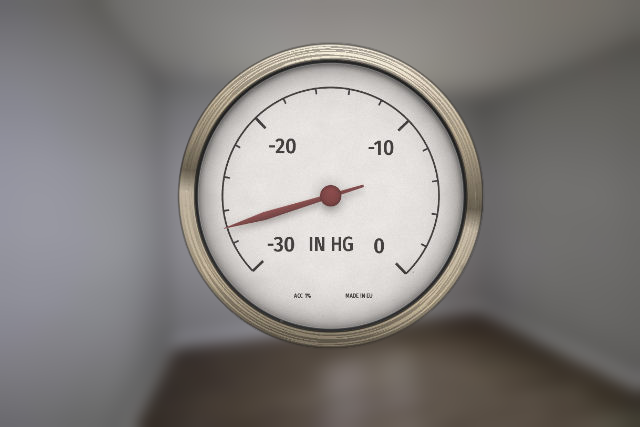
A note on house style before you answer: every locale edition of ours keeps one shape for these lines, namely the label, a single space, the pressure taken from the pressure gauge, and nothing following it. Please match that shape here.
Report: -27 inHg
